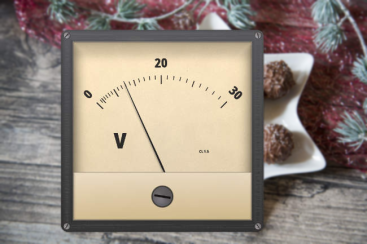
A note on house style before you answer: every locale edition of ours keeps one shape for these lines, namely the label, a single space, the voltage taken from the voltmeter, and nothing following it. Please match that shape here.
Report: 13 V
